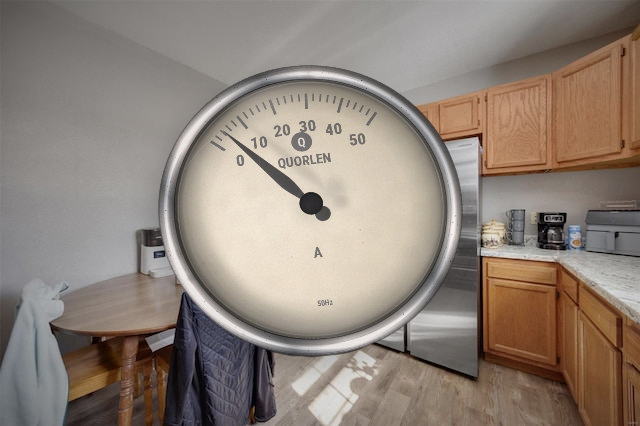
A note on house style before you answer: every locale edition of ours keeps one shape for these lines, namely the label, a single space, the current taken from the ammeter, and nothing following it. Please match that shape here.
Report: 4 A
